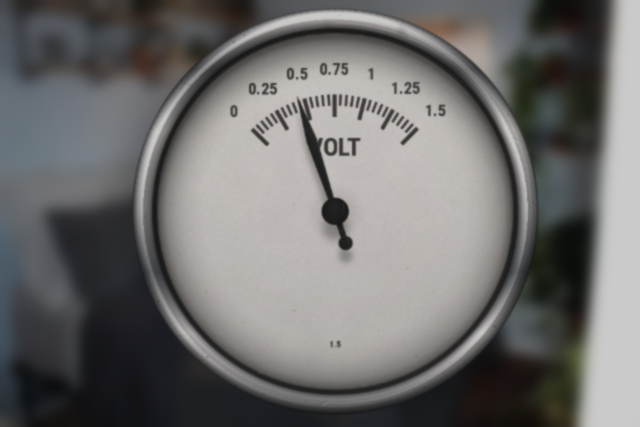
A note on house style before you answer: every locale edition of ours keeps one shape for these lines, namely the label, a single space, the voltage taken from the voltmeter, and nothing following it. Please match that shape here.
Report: 0.45 V
